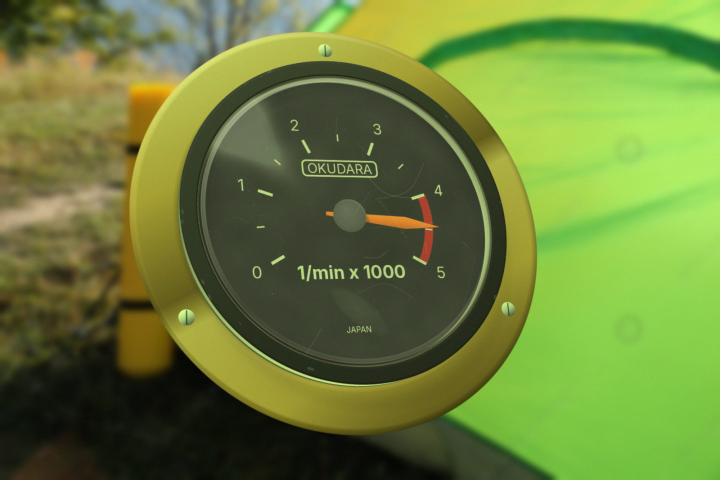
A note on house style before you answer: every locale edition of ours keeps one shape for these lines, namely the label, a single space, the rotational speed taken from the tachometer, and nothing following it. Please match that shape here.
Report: 4500 rpm
